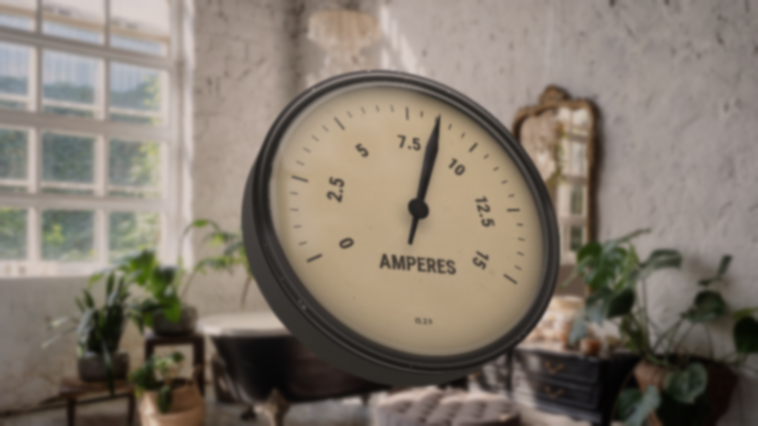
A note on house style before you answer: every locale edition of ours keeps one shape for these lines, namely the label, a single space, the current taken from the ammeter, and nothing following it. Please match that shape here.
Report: 8.5 A
